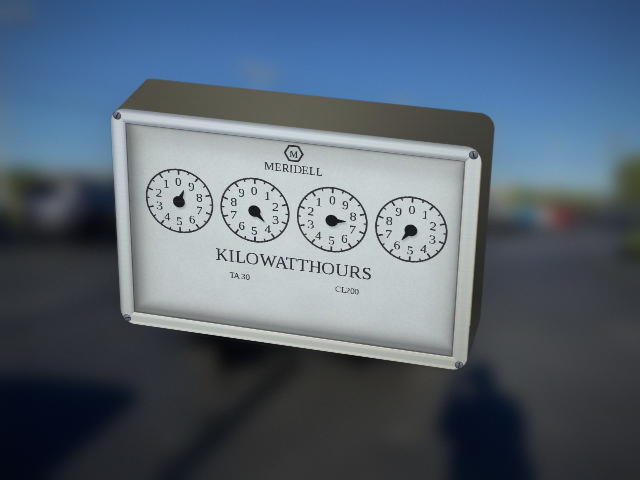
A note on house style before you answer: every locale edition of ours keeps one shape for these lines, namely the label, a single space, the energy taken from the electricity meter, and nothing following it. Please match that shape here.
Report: 9376 kWh
